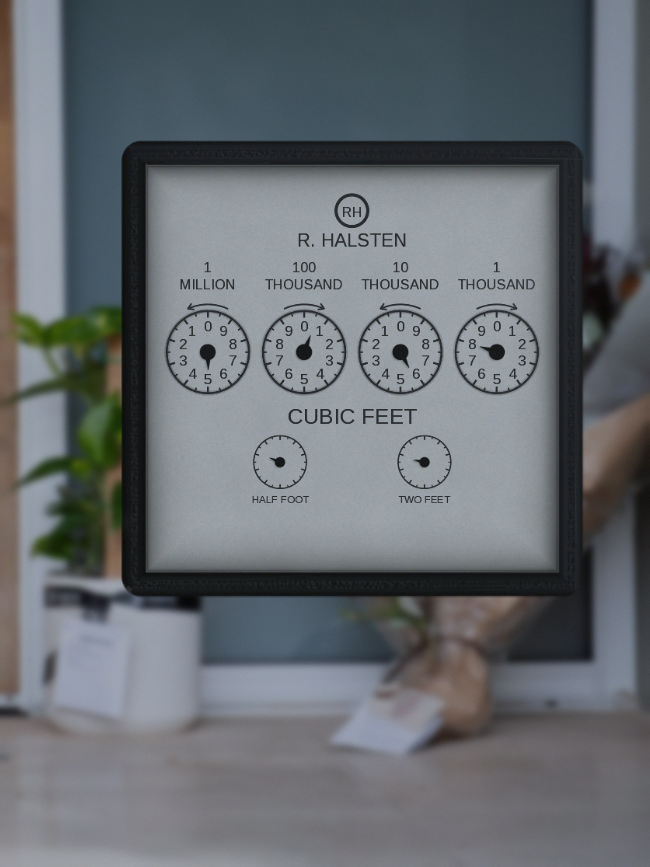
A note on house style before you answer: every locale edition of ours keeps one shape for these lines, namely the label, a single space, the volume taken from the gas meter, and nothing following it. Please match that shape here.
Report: 505800 ft³
